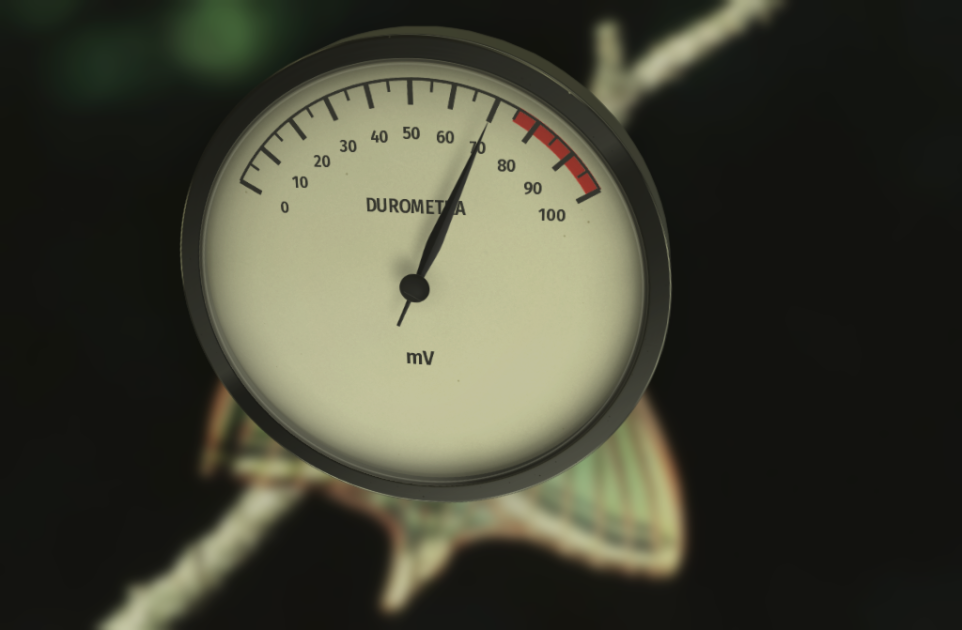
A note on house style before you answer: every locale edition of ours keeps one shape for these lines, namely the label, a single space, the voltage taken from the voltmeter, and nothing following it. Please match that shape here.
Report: 70 mV
